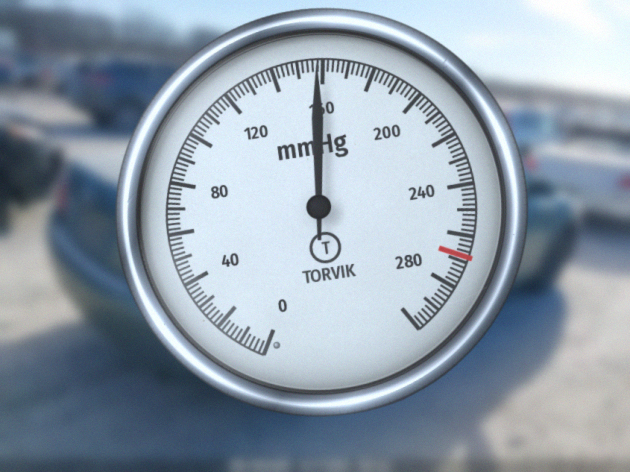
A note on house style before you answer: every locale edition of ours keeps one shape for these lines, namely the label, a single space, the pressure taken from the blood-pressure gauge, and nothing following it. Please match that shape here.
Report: 158 mmHg
